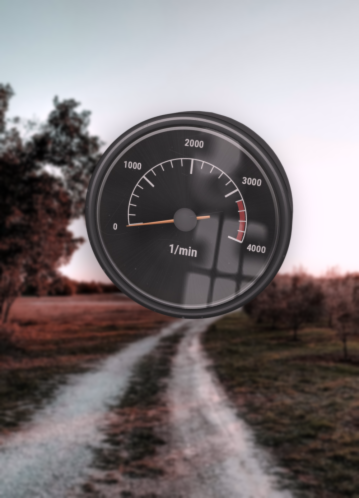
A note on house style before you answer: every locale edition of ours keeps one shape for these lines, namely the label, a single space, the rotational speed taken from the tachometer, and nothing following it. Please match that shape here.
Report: 0 rpm
